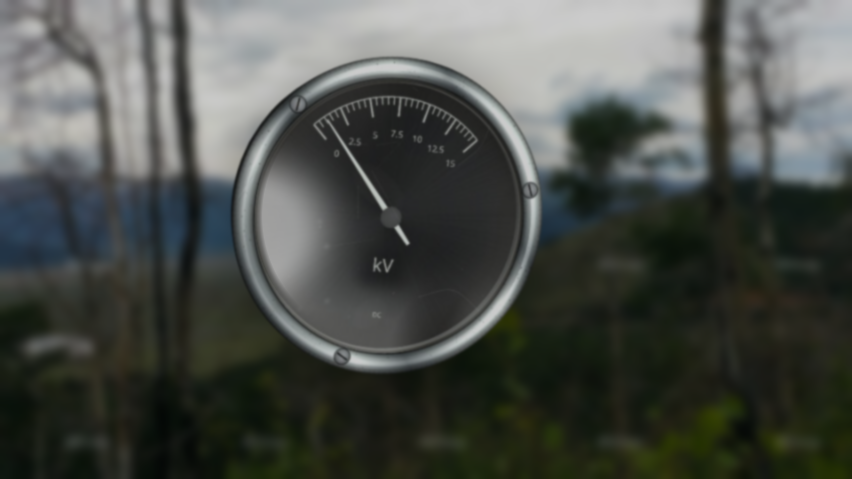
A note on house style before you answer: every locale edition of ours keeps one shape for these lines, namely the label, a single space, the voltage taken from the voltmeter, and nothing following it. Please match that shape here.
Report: 1 kV
